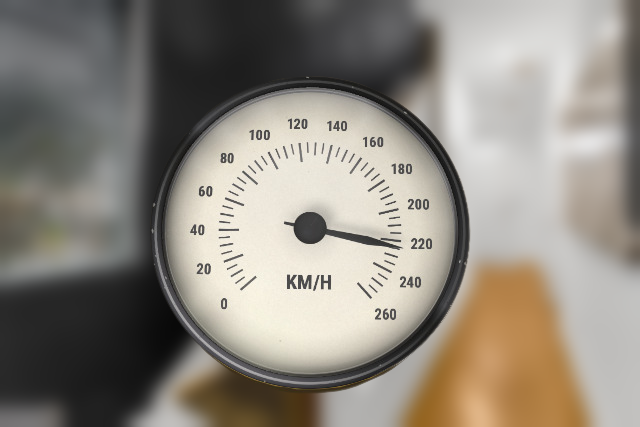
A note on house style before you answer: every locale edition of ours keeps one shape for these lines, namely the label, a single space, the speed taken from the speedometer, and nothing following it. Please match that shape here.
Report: 225 km/h
